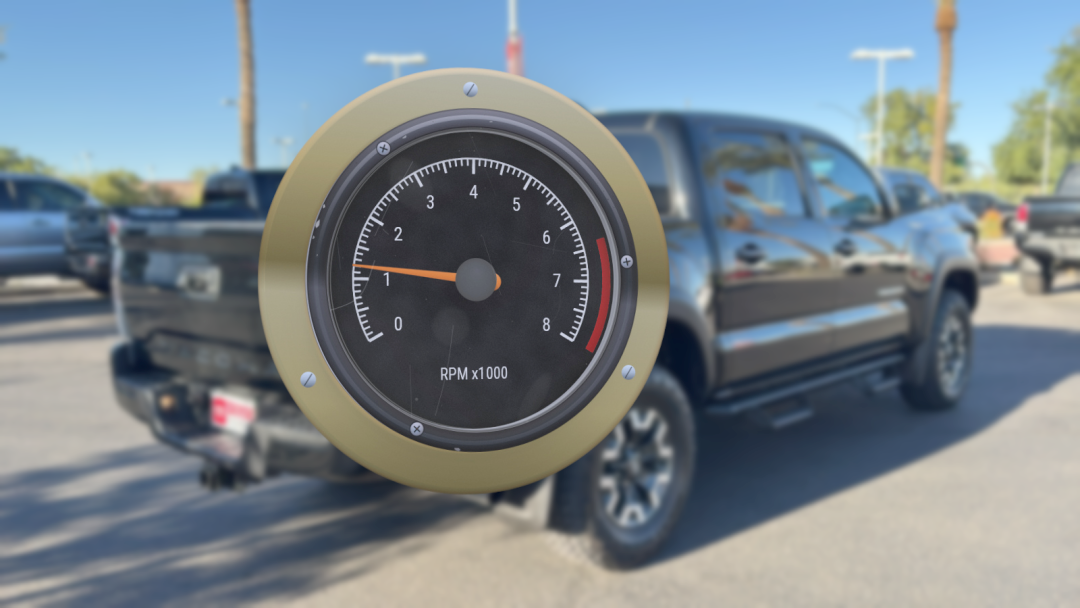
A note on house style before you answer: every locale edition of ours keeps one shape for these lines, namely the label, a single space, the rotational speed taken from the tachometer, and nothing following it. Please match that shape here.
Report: 1200 rpm
